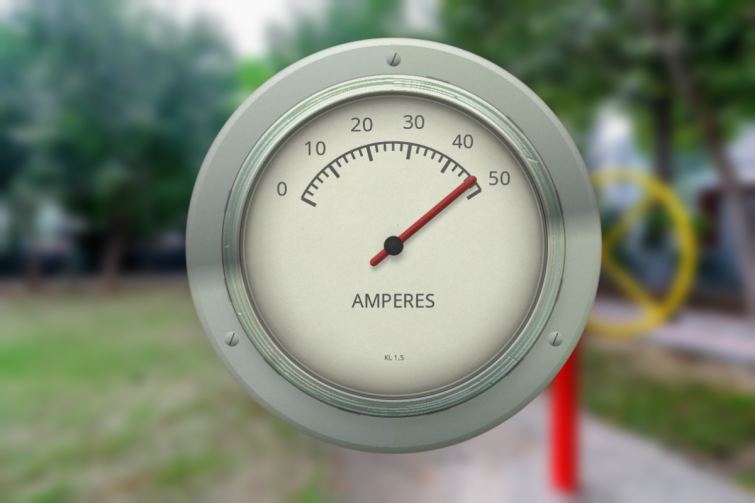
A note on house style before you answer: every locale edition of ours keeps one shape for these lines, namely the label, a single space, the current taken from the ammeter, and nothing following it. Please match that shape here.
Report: 47 A
